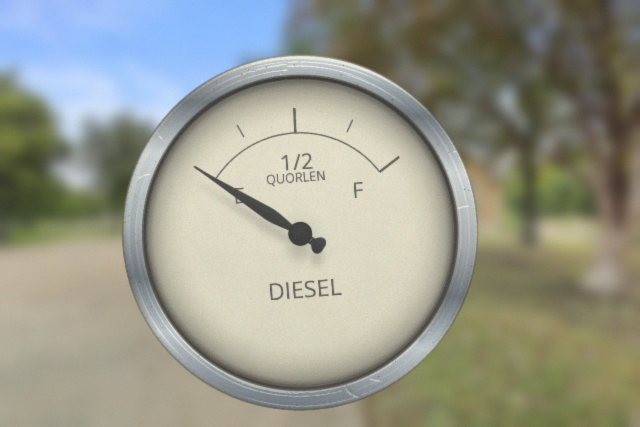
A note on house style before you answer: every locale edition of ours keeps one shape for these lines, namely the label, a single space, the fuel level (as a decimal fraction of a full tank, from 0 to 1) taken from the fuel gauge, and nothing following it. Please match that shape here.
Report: 0
